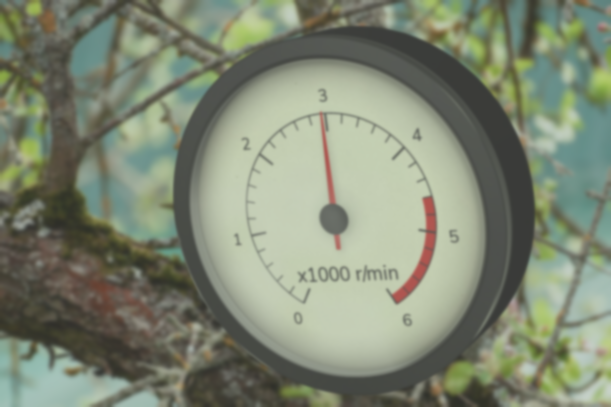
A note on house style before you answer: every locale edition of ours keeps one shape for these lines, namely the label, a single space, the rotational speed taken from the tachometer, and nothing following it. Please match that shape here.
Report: 3000 rpm
